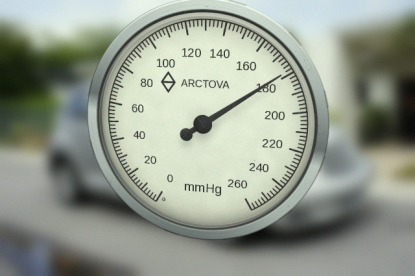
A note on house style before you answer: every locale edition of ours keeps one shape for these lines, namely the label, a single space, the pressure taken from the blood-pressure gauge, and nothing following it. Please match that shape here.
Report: 178 mmHg
